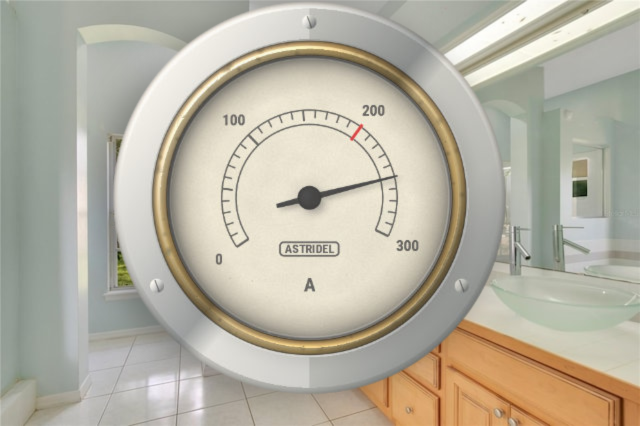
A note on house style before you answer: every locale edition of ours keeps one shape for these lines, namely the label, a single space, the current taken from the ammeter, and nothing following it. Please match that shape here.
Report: 250 A
